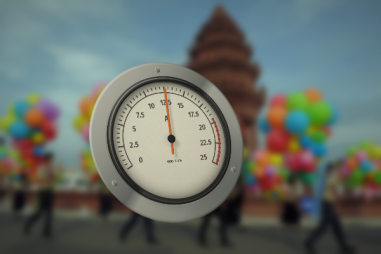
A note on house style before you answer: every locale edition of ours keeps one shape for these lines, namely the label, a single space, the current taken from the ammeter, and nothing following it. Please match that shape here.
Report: 12.5 A
